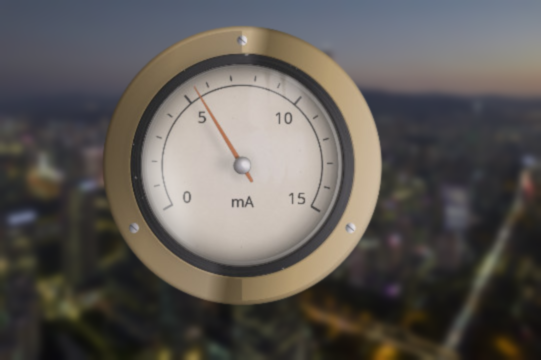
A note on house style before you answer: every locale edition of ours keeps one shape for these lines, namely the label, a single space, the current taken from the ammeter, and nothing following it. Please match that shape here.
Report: 5.5 mA
